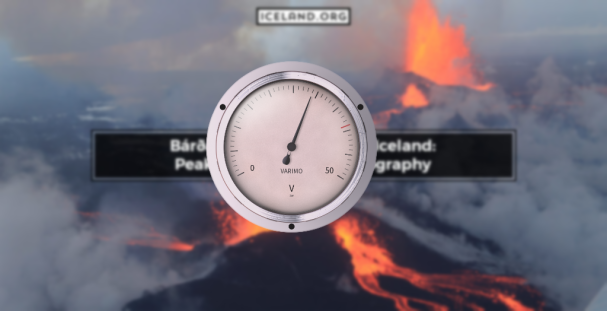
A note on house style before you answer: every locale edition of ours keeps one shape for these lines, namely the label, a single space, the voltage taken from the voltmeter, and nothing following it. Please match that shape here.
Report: 29 V
